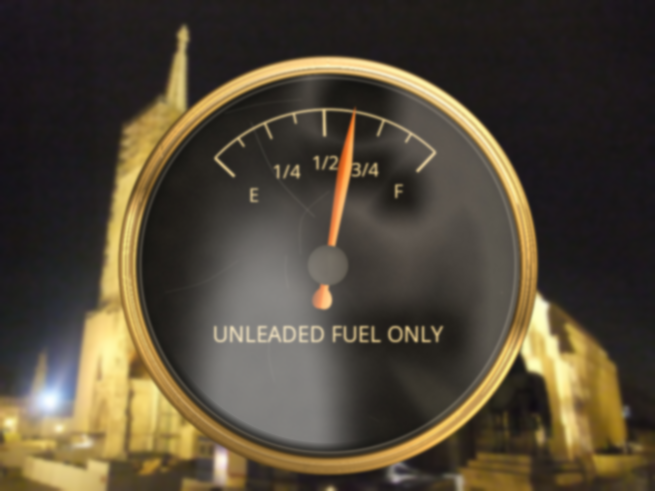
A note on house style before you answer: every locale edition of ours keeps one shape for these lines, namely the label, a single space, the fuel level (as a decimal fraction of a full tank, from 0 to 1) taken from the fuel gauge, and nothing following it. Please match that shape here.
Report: 0.625
